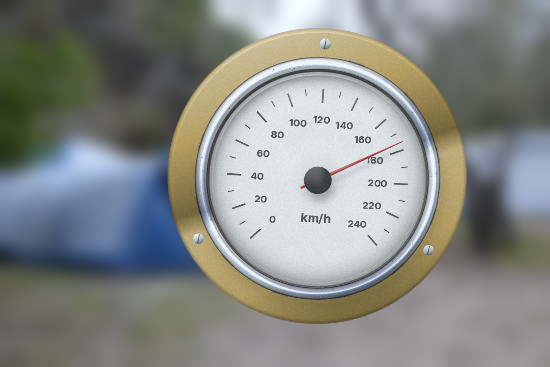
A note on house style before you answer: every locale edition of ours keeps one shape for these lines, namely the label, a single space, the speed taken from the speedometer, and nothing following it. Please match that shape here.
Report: 175 km/h
